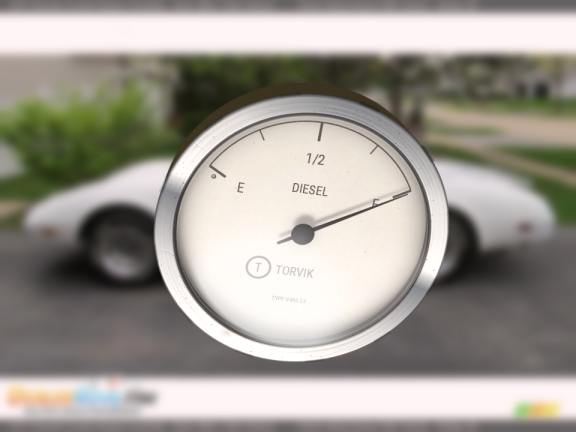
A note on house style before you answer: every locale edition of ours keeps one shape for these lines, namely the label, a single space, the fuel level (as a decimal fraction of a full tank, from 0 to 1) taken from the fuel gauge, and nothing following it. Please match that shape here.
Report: 1
